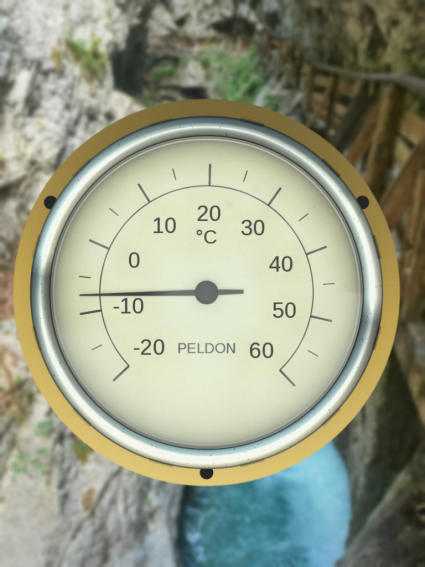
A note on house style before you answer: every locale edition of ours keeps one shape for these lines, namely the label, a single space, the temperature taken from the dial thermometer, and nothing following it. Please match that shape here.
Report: -7.5 °C
